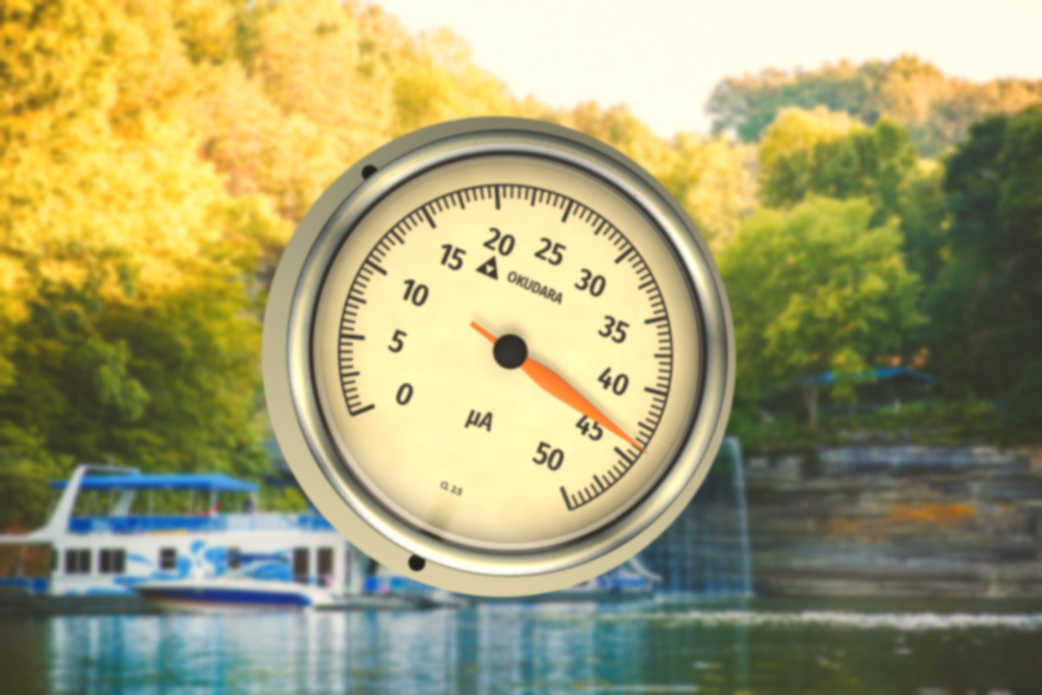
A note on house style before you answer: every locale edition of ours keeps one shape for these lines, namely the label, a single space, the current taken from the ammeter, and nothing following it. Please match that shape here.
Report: 44 µA
